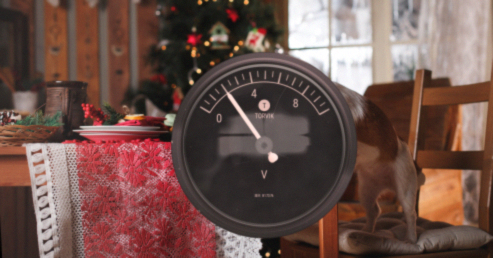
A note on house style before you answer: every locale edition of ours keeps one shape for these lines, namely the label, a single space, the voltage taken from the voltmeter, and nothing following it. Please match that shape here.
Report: 2 V
